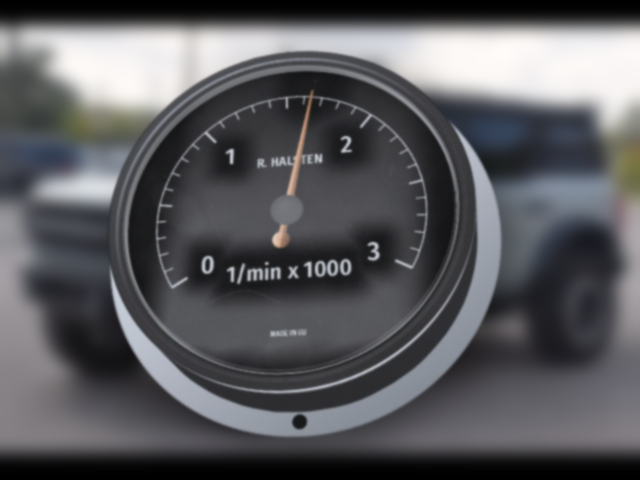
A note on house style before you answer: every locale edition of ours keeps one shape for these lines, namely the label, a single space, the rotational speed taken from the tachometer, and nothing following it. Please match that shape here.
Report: 1650 rpm
